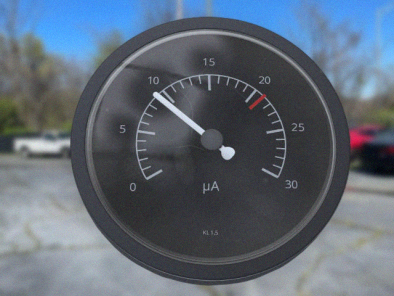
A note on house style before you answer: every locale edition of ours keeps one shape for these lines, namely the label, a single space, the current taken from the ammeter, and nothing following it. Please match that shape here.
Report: 9 µA
